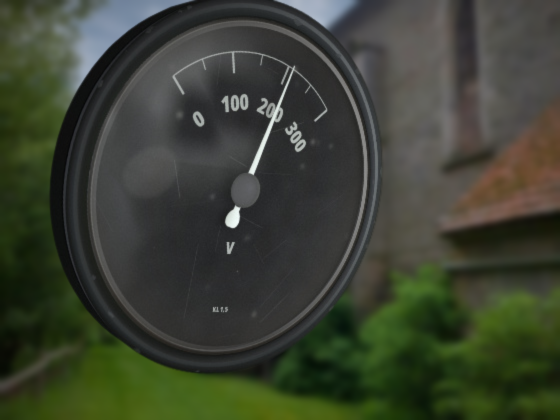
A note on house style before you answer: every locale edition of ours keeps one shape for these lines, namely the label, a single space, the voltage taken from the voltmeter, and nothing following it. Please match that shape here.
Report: 200 V
